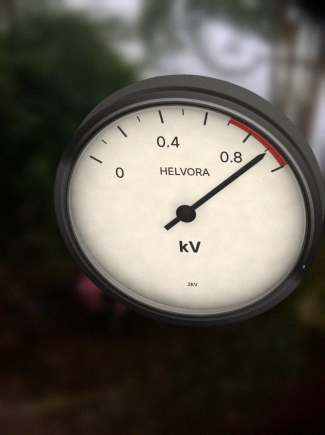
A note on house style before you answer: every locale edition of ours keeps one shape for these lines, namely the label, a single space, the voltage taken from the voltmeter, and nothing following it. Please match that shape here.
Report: 0.9 kV
